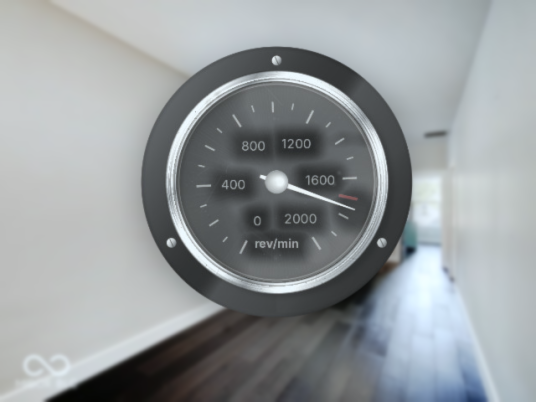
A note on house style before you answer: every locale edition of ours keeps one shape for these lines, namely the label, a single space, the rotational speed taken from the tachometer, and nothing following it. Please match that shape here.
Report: 1750 rpm
